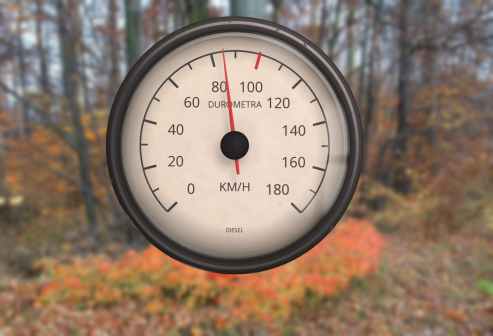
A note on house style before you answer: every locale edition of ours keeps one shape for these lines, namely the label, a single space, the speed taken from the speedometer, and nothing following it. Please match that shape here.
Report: 85 km/h
